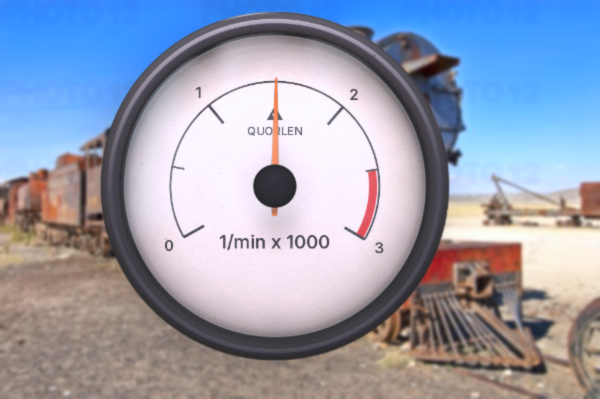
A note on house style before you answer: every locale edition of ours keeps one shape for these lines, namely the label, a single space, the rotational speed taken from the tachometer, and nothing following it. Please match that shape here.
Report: 1500 rpm
